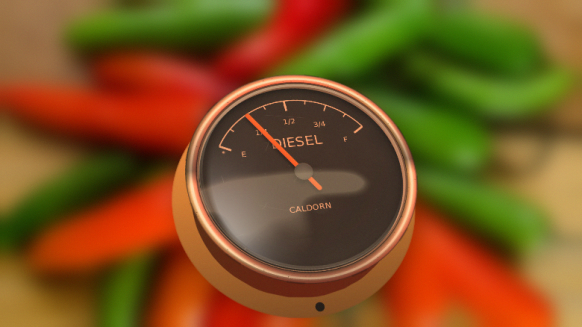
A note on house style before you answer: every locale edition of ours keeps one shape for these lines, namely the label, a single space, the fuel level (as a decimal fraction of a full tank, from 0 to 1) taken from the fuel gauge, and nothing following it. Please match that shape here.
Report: 0.25
